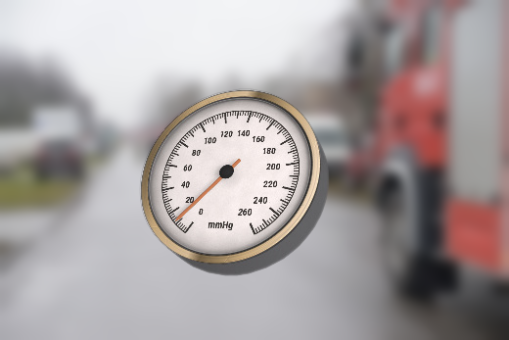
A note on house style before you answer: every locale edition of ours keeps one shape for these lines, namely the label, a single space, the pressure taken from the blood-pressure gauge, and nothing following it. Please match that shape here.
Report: 10 mmHg
